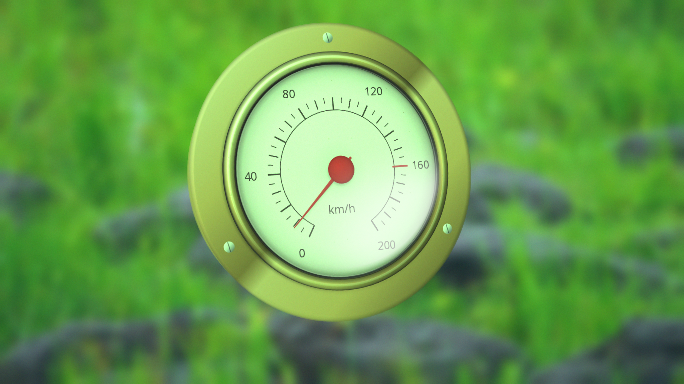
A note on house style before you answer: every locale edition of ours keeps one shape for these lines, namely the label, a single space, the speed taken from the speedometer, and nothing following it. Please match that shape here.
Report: 10 km/h
